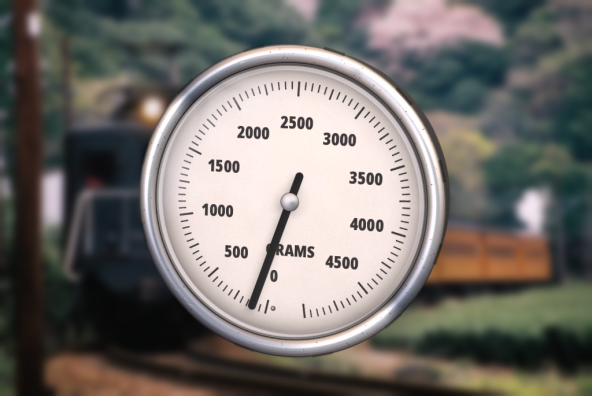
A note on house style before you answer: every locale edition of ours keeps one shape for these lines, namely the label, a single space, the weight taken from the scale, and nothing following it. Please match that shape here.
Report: 100 g
